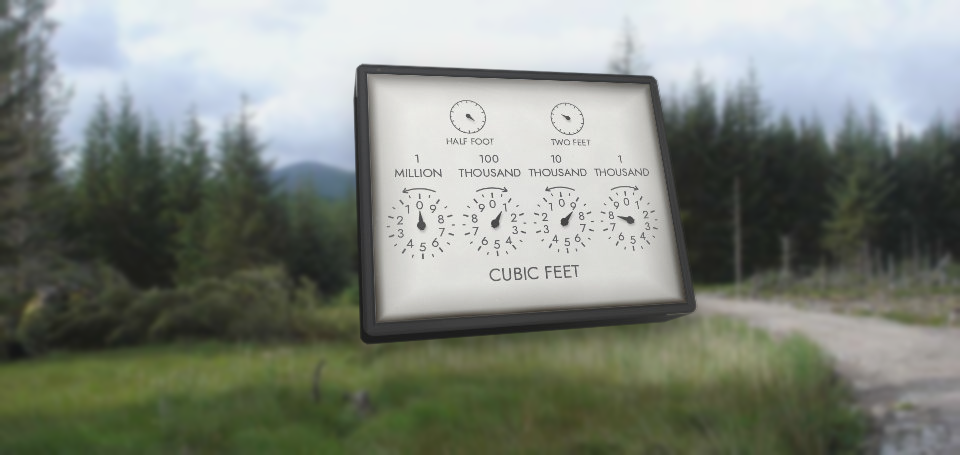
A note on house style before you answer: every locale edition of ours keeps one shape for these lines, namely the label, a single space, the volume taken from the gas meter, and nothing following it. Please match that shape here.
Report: 8800 ft³
